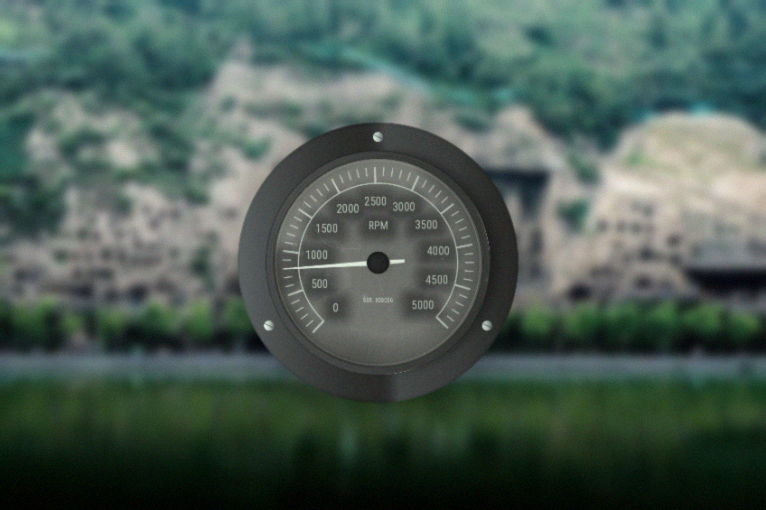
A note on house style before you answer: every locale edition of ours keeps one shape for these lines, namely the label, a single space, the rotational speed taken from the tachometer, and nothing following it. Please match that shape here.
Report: 800 rpm
